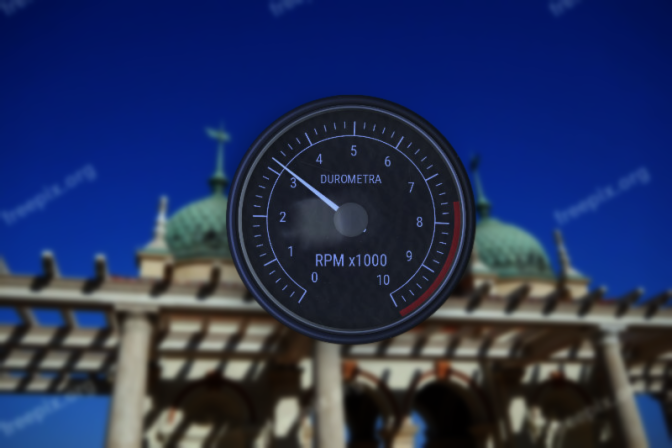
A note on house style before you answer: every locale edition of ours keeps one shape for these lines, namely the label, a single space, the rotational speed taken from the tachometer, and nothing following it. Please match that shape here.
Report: 3200 rpm
